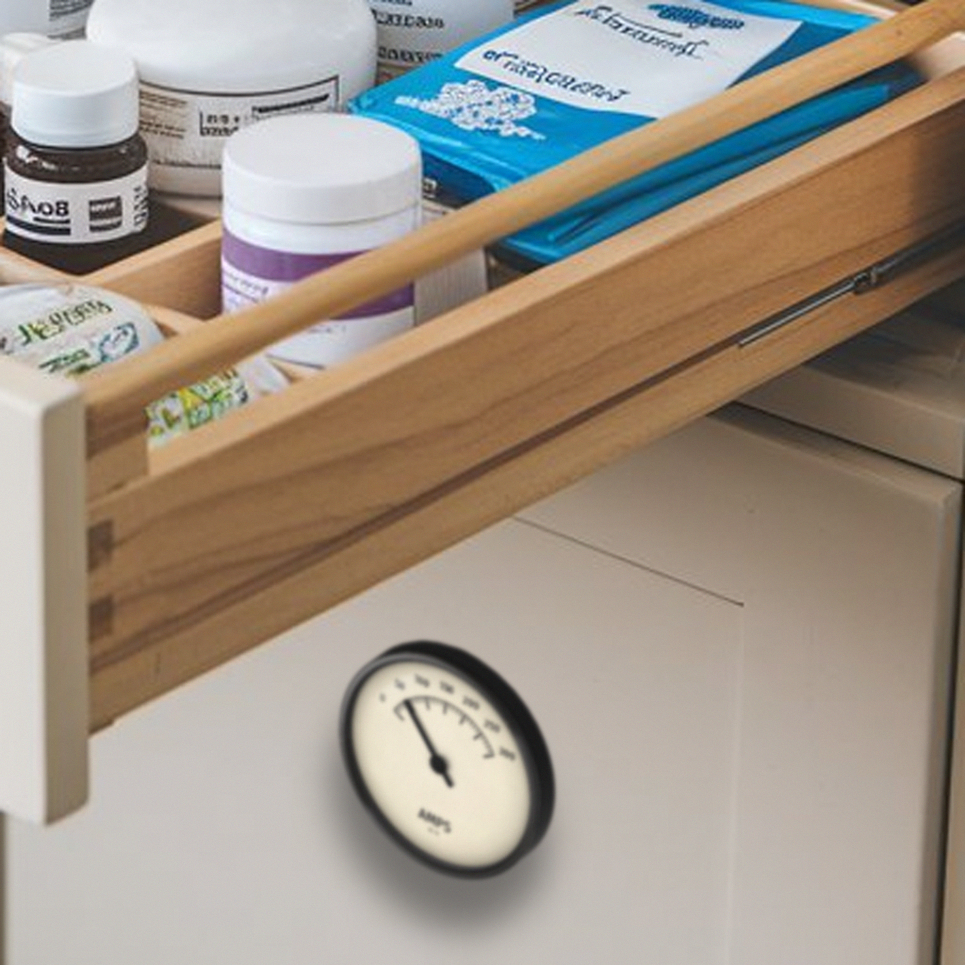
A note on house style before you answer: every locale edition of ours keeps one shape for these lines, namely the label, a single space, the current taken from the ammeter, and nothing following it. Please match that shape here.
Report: 50 A
